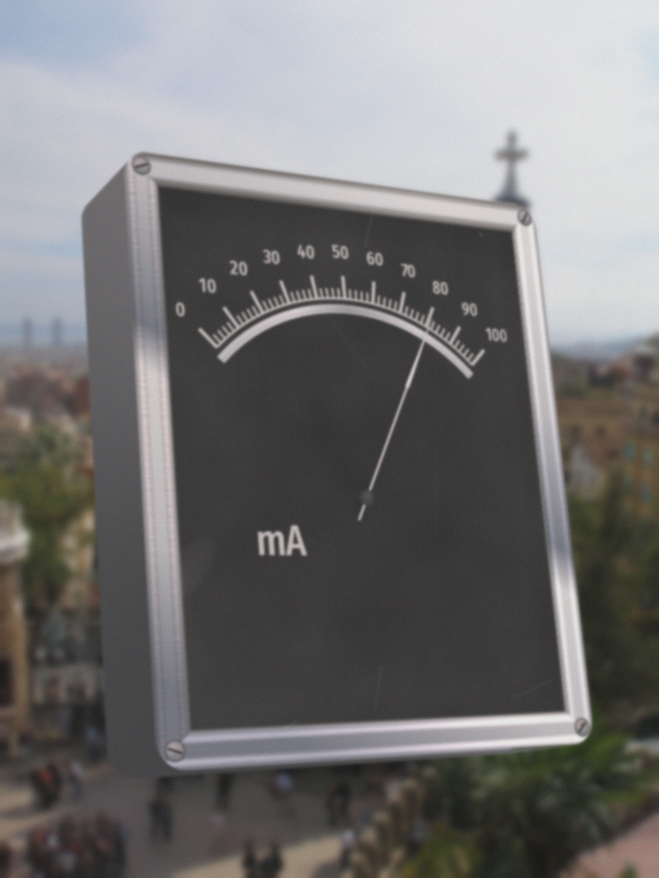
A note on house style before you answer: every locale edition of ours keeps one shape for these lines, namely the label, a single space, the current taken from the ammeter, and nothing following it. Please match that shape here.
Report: 80 mA
